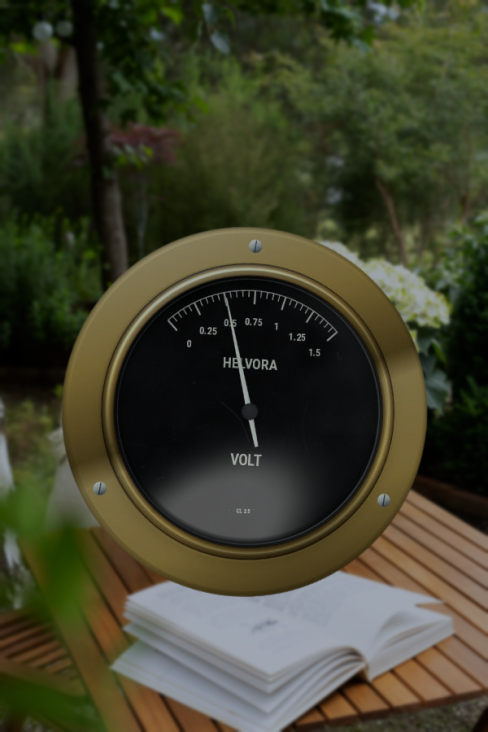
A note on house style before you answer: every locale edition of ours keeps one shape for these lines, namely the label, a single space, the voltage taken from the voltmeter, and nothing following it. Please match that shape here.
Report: 0.5 V
